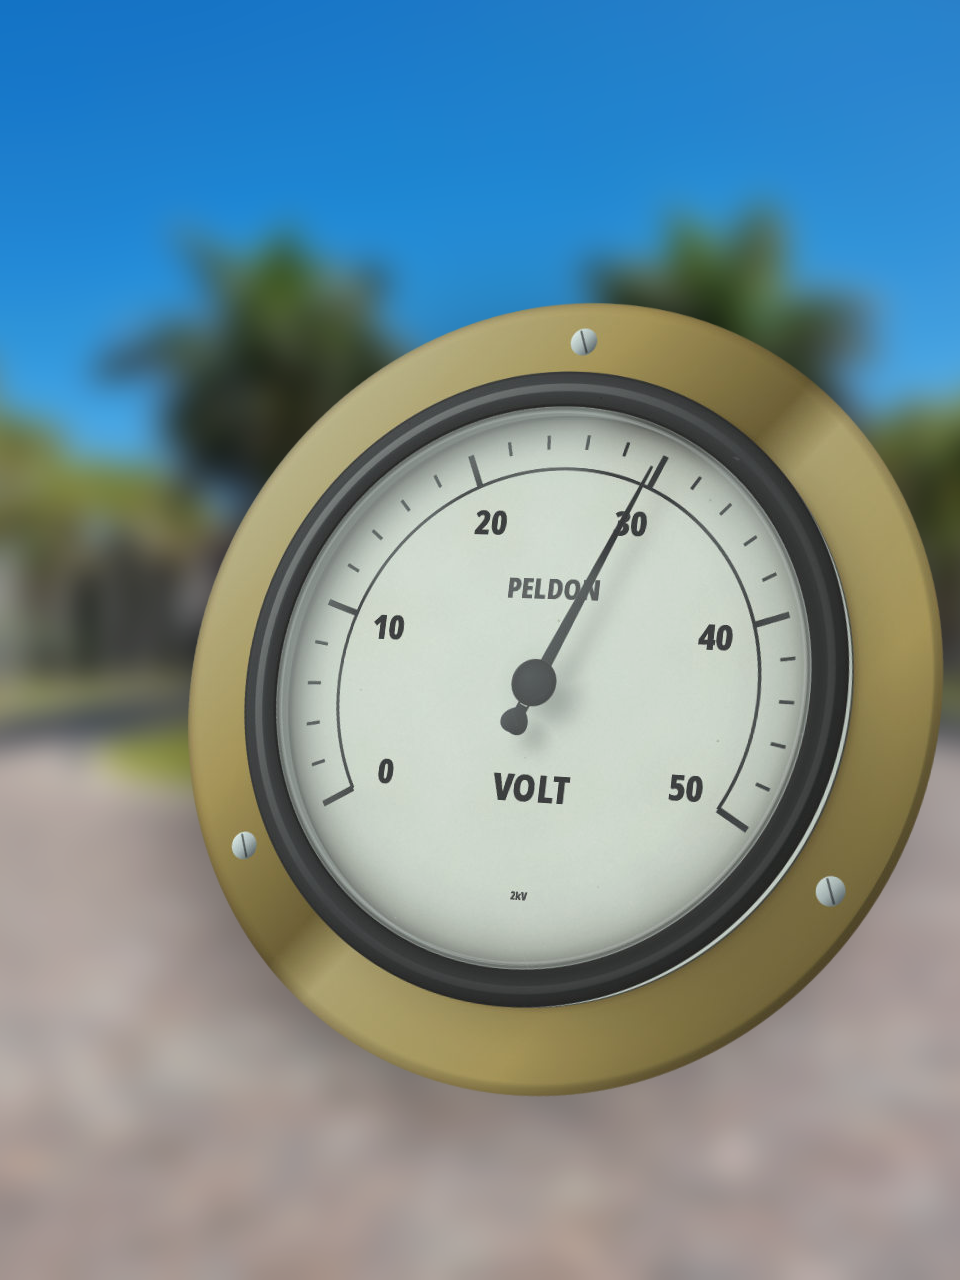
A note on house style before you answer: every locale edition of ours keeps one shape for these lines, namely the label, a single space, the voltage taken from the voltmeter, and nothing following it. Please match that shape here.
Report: 30 V
